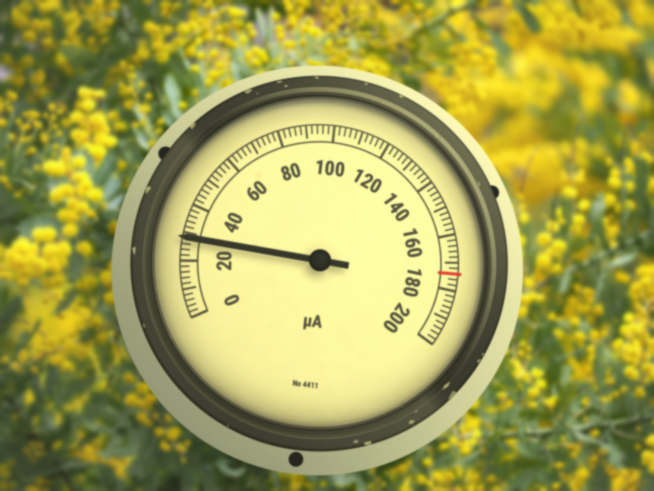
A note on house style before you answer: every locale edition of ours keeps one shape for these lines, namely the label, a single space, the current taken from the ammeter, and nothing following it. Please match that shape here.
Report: 28 µA
